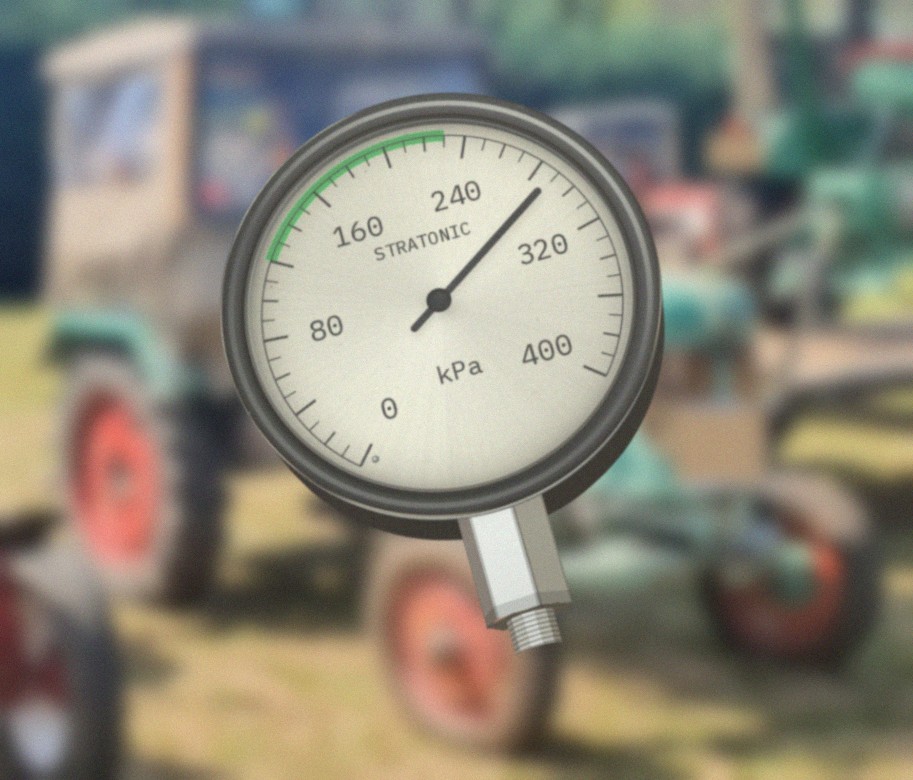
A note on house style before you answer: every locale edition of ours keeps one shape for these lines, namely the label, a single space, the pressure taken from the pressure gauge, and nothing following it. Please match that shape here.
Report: 290 kPa
